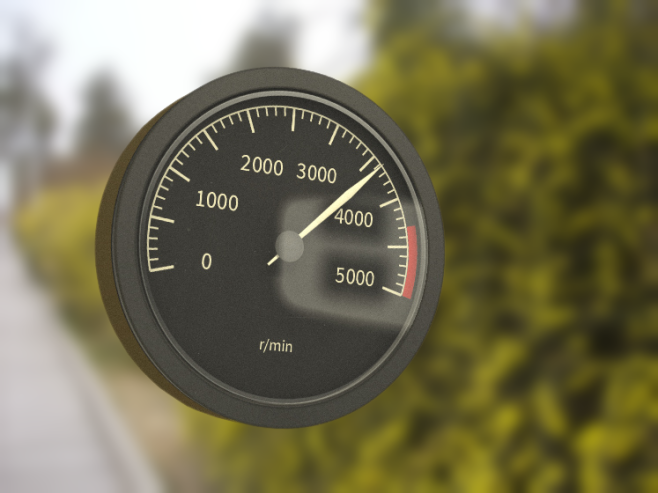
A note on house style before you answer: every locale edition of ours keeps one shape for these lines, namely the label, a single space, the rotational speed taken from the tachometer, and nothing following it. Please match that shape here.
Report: 3600 rpm
